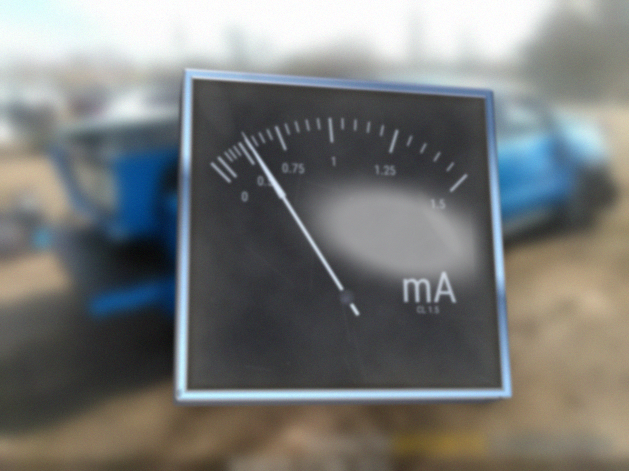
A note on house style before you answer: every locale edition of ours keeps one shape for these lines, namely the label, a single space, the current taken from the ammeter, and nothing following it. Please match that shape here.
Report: 0.55 mA
